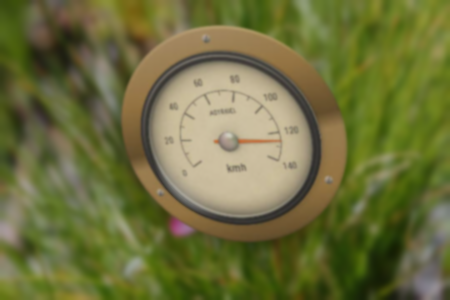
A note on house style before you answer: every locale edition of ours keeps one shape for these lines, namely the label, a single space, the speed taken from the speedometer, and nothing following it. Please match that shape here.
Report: 125 km/h
